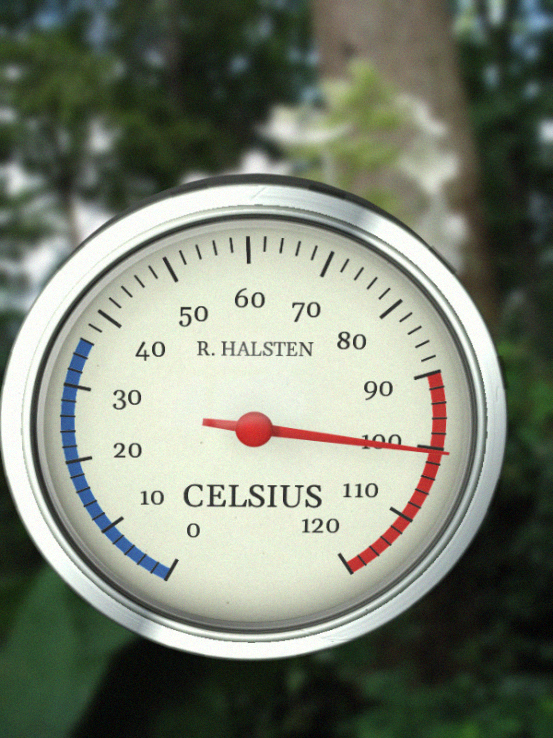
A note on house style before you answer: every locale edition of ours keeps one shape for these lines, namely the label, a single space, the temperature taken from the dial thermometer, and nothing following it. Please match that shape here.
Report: 100 °C
